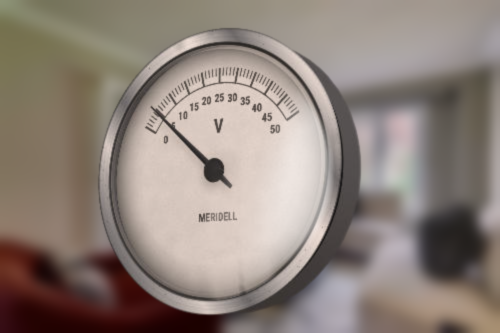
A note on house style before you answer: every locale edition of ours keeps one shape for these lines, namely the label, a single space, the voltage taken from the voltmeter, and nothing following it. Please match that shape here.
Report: 5 V
